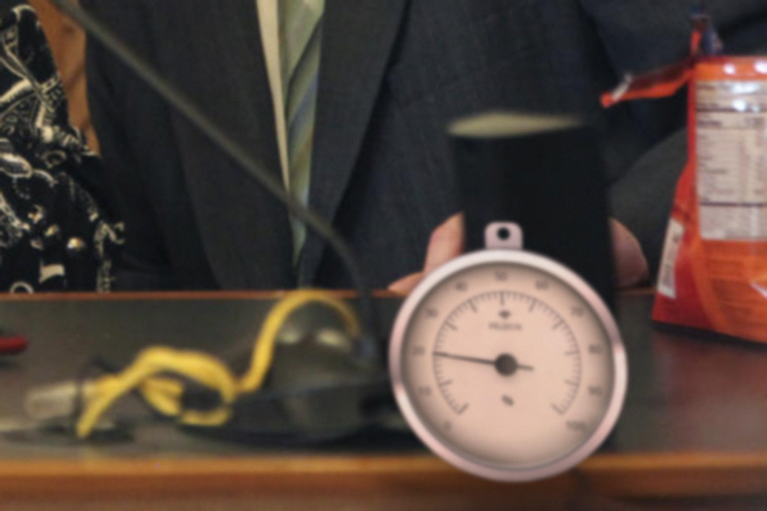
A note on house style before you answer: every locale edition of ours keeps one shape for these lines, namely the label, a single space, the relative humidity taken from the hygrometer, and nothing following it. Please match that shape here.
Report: 20 %
